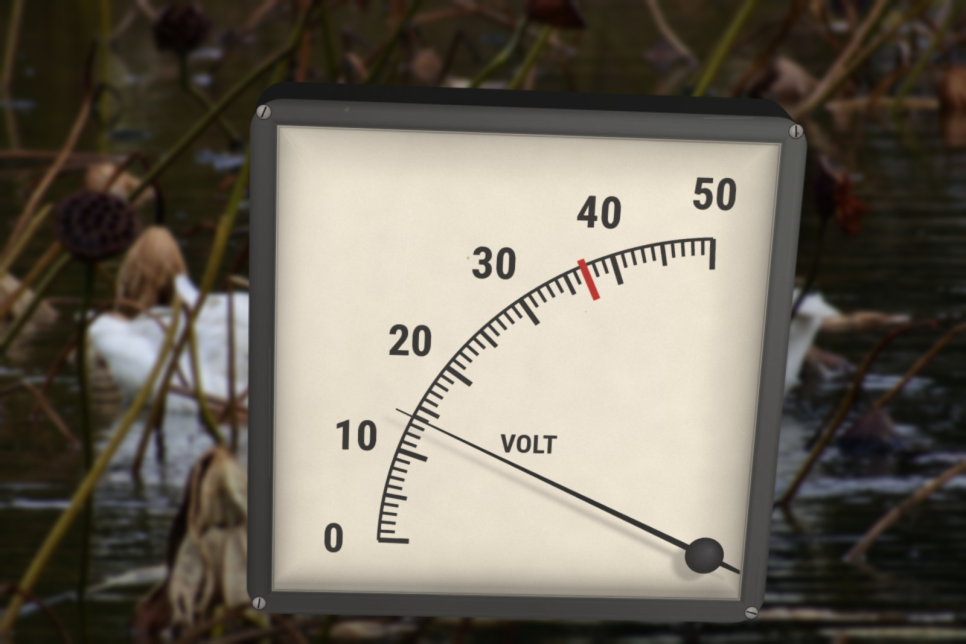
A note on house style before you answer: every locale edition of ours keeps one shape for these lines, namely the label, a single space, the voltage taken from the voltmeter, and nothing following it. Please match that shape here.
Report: 14 V
